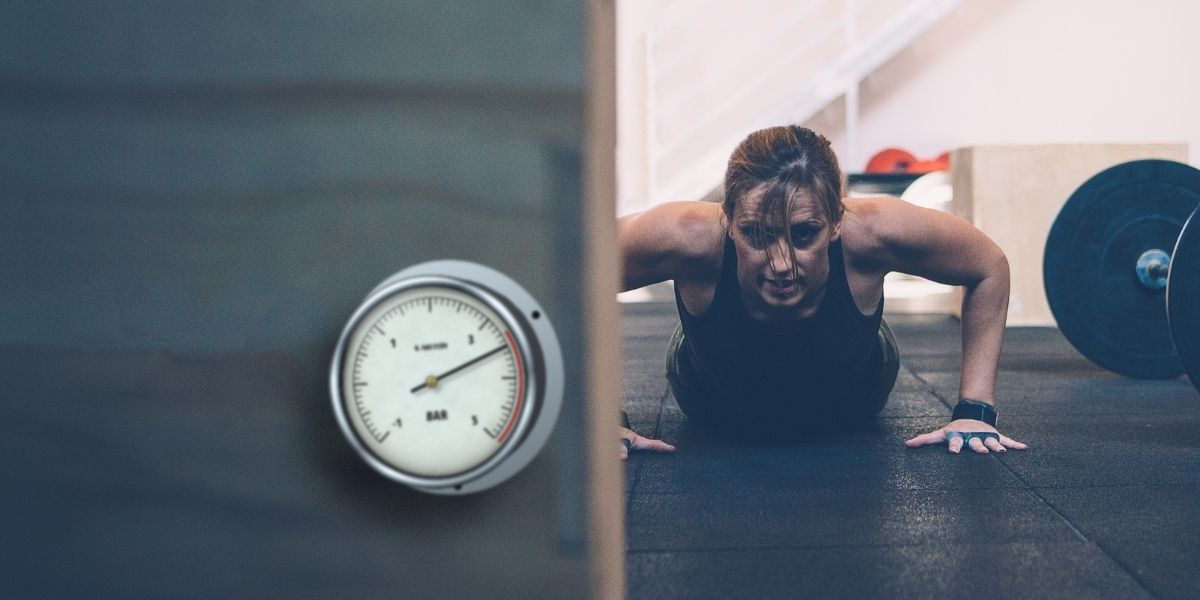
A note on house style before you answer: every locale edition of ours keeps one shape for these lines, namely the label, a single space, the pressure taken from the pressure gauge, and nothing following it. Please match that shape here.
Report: 3.5 bar
